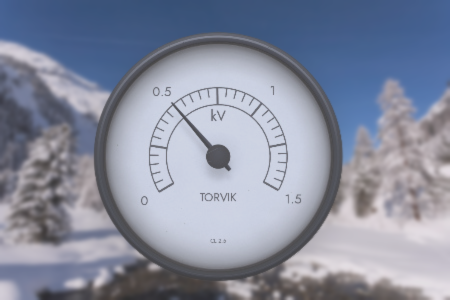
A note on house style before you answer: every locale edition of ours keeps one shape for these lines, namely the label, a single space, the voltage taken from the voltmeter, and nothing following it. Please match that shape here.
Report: 0.5 kV
